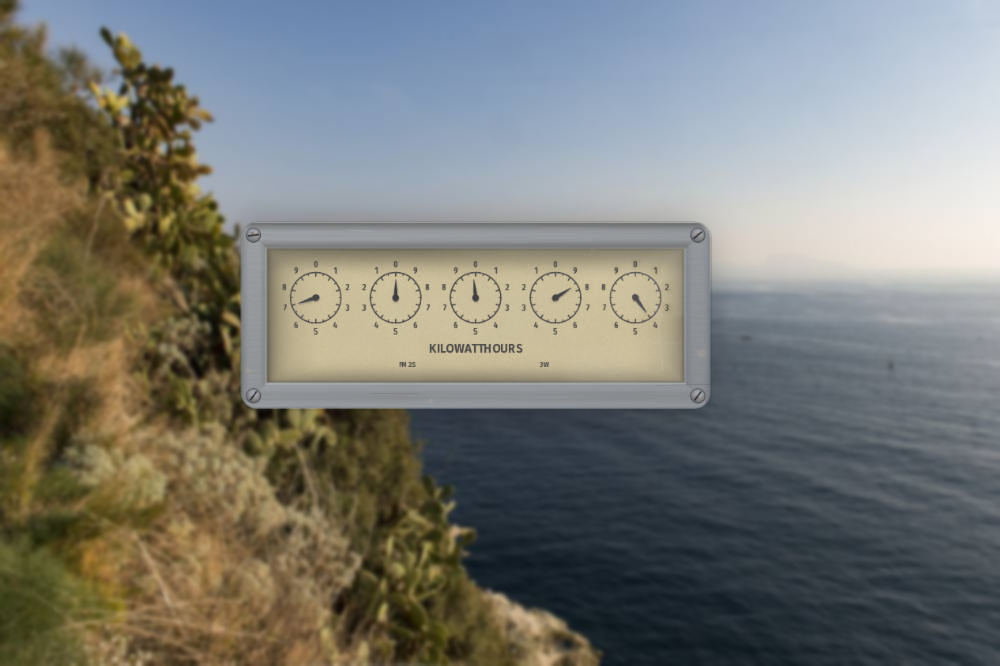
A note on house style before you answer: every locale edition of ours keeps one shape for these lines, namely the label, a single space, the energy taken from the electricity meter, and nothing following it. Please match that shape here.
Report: 69984 kWh
